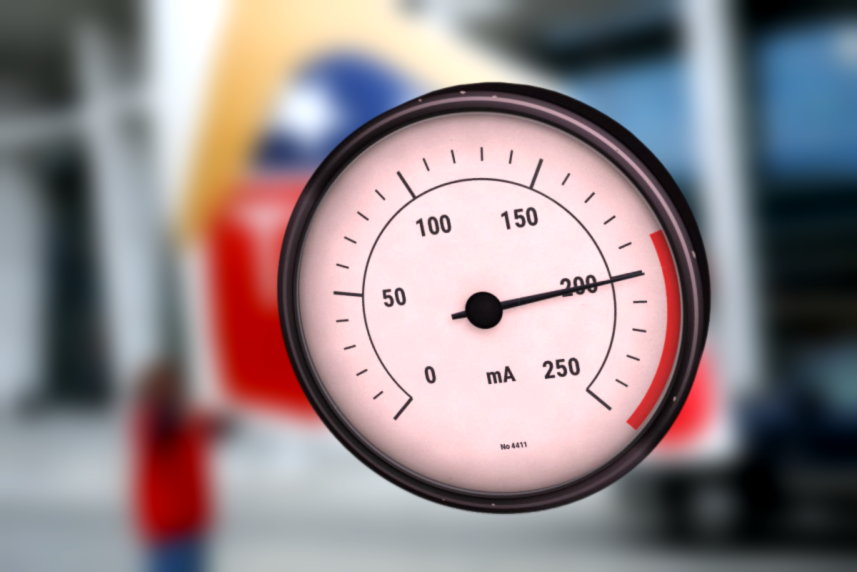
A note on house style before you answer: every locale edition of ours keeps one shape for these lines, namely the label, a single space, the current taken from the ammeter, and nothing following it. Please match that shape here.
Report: 200 mA
